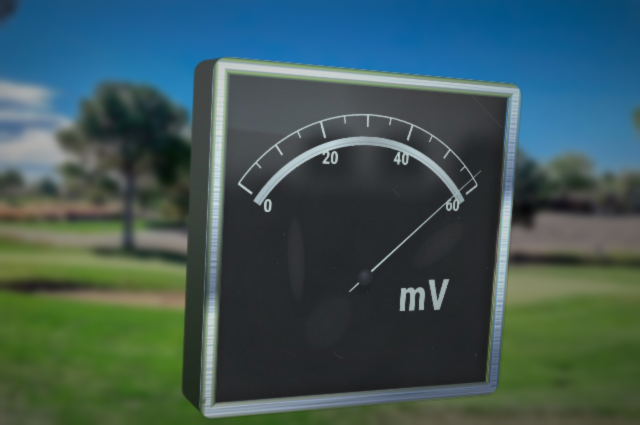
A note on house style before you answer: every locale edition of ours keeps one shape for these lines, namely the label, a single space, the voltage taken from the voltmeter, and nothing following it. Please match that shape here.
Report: 57.5 mV
